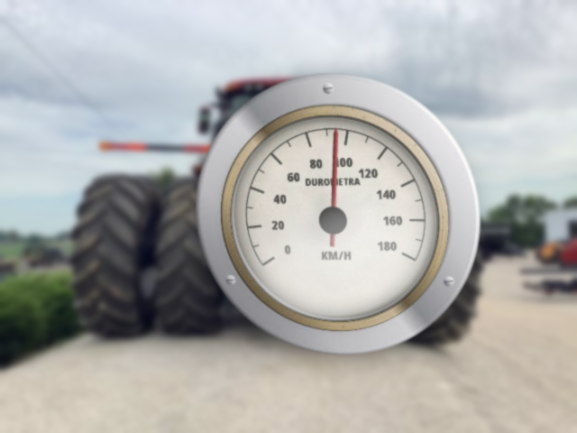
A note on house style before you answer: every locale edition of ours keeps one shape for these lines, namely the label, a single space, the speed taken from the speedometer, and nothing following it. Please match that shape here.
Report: 95 km/h
